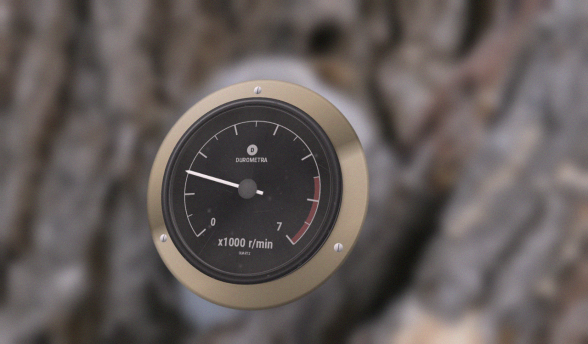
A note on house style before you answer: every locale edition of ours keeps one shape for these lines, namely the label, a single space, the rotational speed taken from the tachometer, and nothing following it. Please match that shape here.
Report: 1500 rpm
